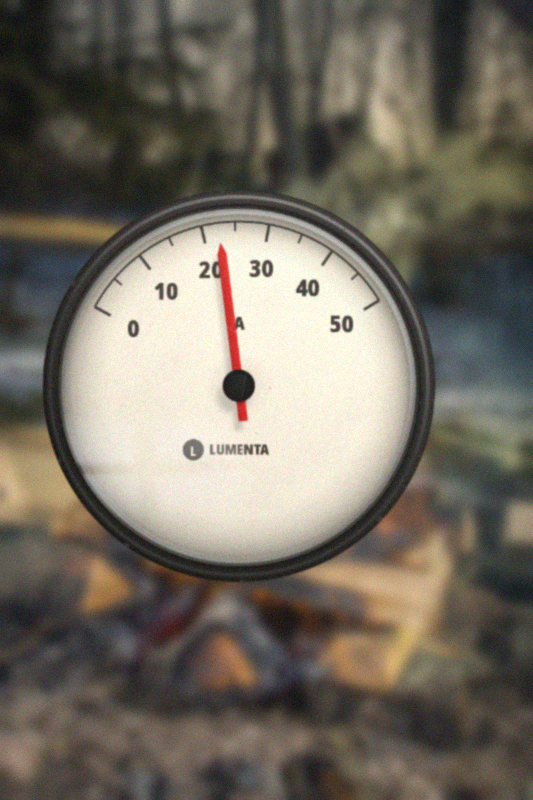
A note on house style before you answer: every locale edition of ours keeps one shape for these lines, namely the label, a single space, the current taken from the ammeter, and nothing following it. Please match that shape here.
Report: 22.5 A
